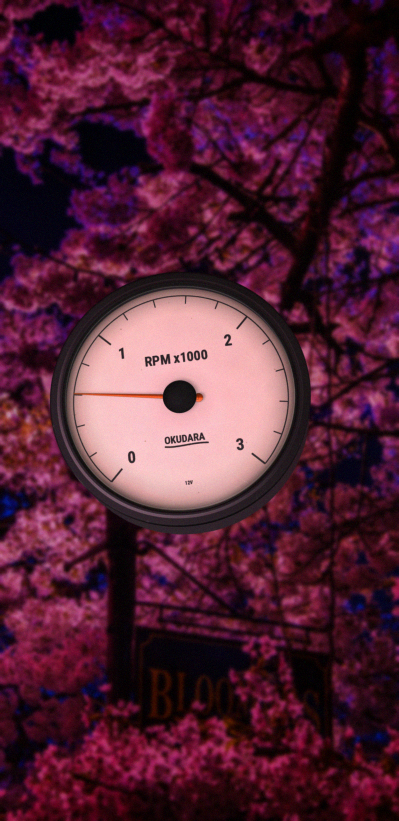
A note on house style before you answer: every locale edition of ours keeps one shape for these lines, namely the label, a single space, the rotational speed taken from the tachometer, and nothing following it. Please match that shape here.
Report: 600 rpm
